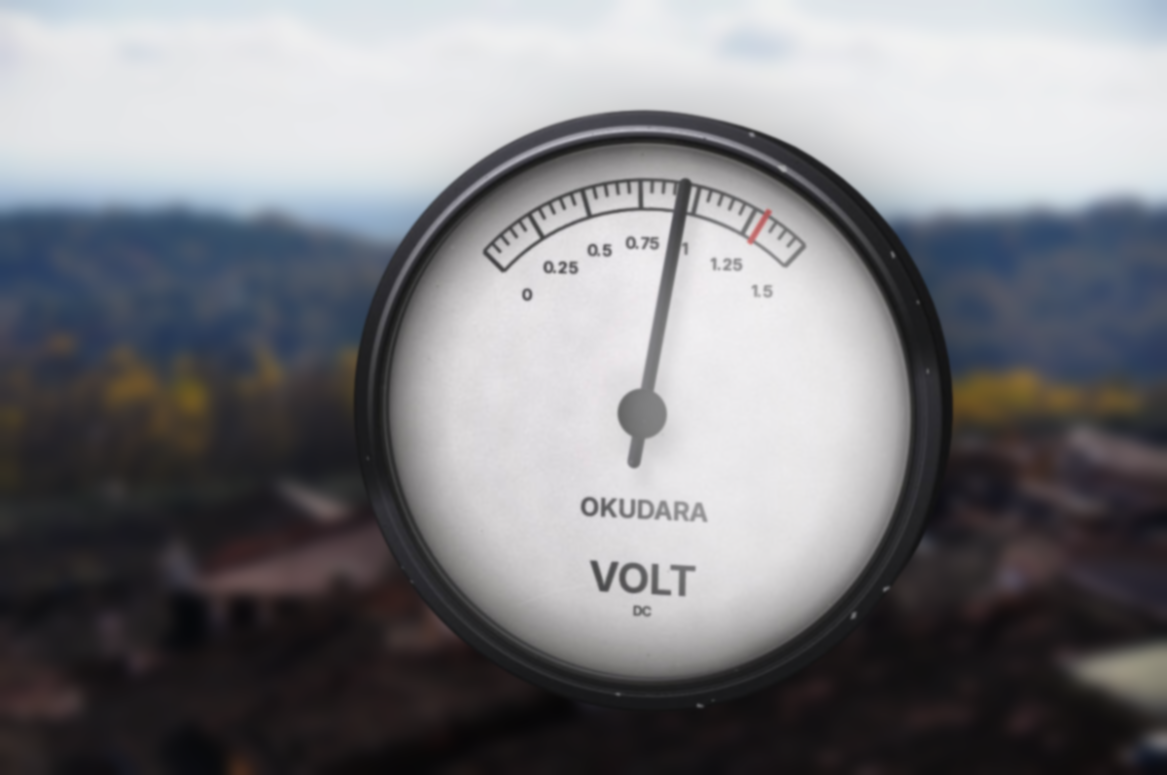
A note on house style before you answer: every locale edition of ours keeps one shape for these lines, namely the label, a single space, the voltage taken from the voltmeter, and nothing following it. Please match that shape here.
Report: 0.95 V
